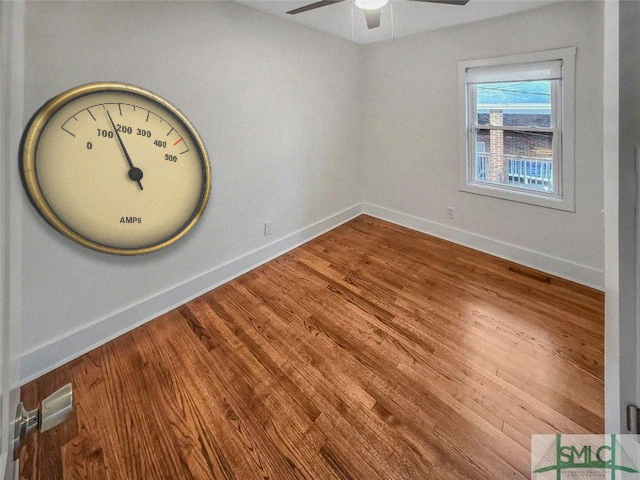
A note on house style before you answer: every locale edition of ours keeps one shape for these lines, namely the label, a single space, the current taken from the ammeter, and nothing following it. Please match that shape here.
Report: 150 A
